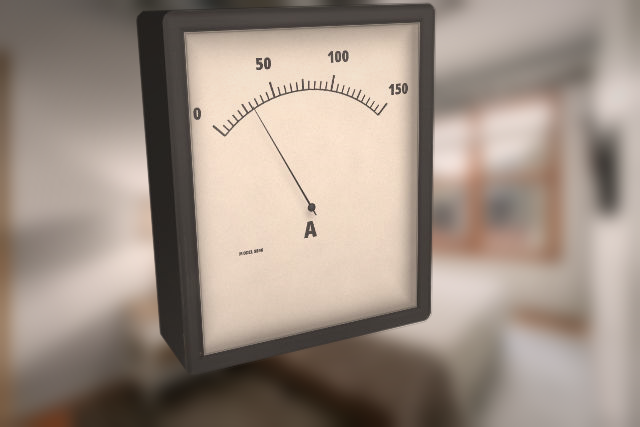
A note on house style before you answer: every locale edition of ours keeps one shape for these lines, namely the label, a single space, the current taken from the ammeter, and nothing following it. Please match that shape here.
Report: 30 A
